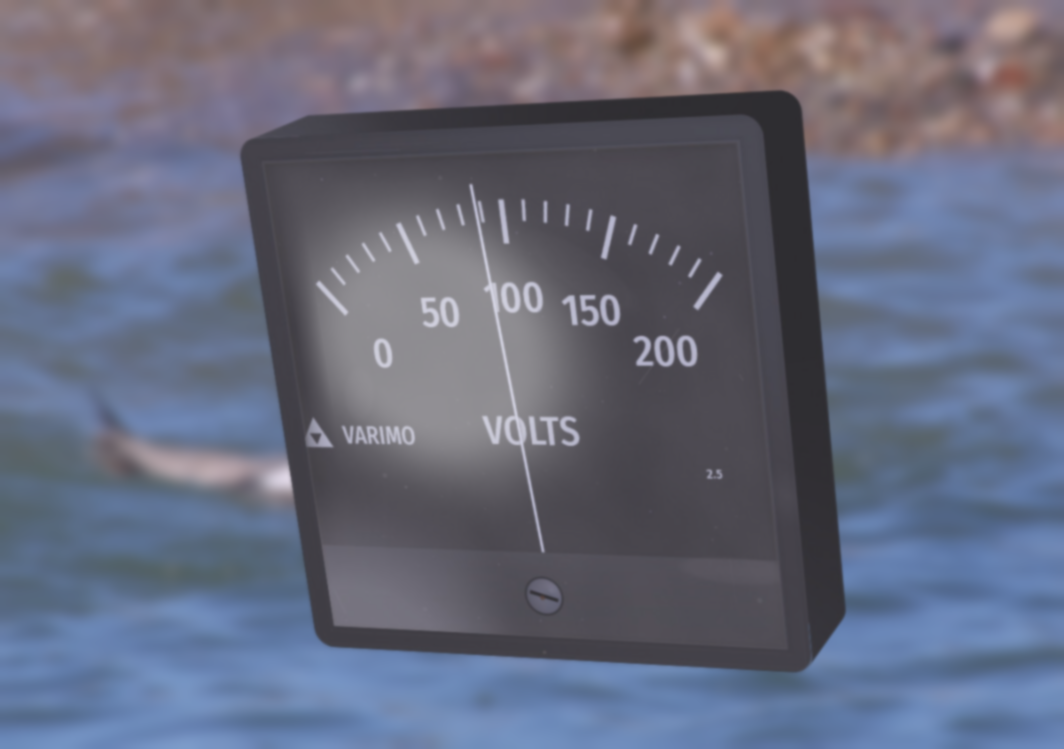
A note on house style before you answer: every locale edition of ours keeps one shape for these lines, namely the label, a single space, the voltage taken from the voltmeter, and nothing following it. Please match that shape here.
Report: 90 V
